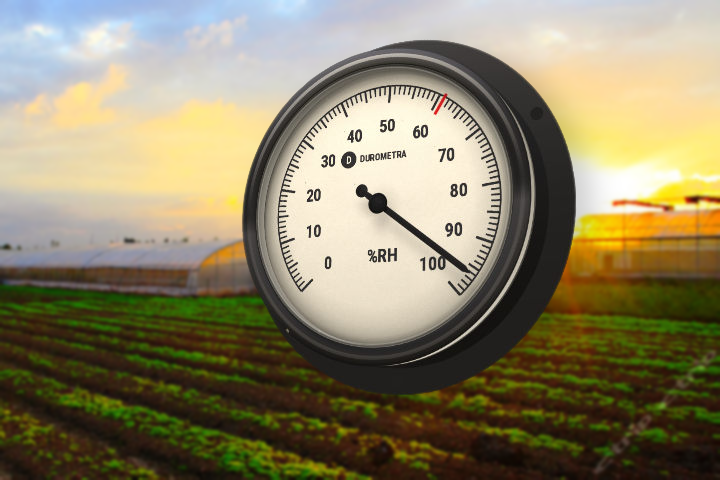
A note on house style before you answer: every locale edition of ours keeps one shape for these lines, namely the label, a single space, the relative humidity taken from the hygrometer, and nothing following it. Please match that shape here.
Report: 96 %
